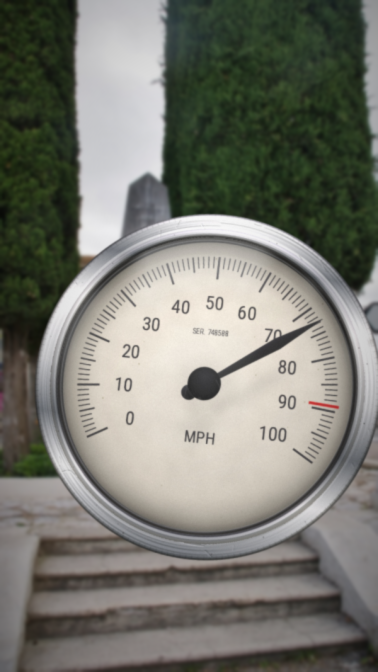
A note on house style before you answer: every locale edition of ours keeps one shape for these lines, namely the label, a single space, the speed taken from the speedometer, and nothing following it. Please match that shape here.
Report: 73 mph
